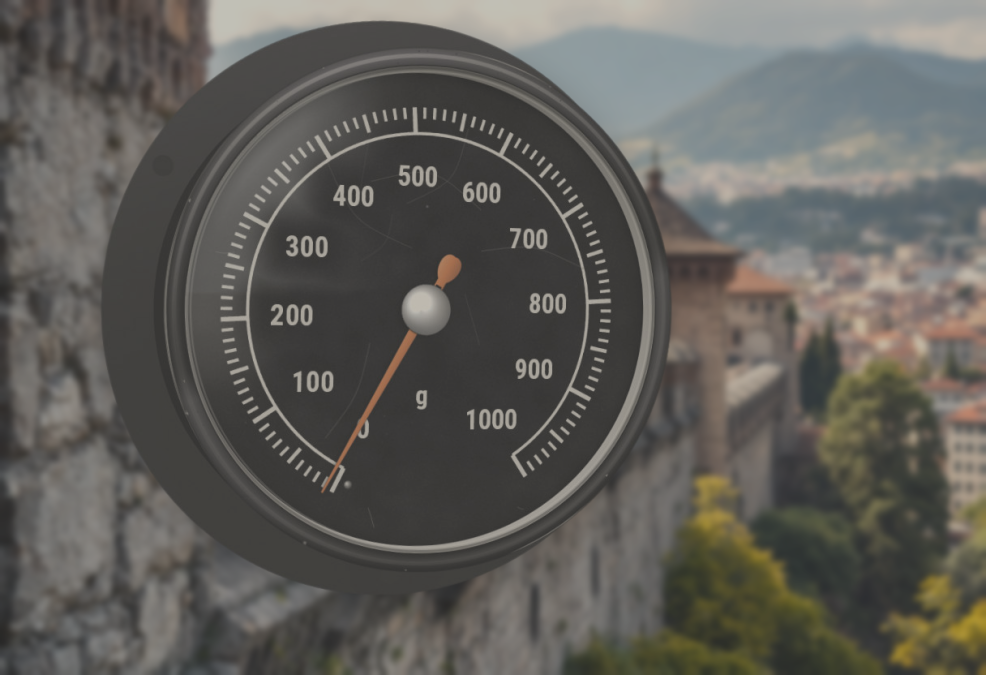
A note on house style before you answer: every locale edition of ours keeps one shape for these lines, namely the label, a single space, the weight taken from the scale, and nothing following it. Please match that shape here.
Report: 10 g
